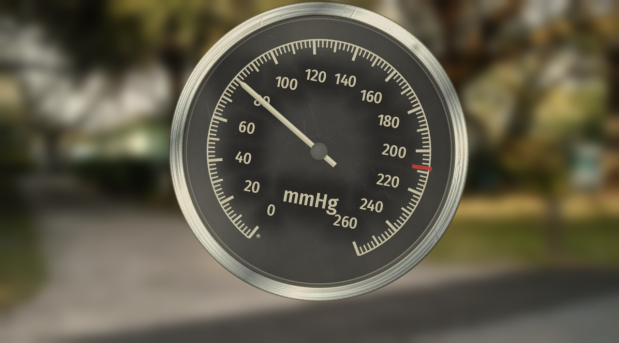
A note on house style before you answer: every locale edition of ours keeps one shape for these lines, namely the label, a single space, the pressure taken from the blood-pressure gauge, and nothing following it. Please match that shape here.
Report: 80 mmHg
